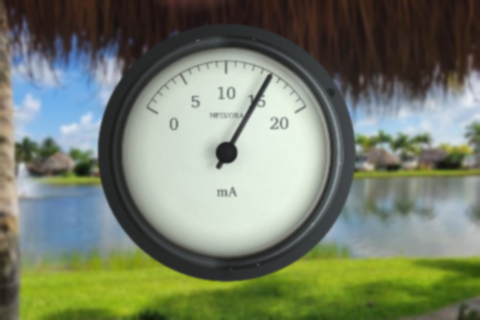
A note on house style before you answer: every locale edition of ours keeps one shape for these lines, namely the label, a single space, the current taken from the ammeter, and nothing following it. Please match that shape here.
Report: 15 mA
